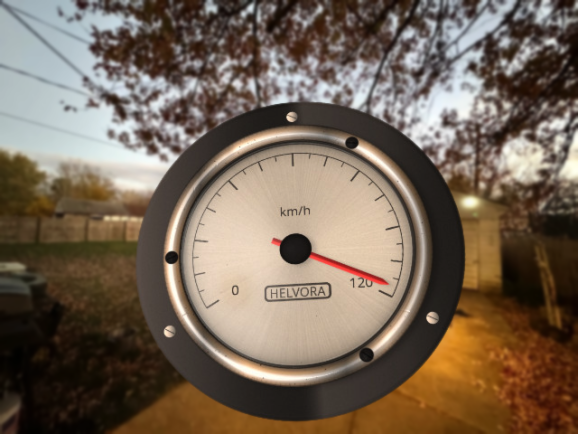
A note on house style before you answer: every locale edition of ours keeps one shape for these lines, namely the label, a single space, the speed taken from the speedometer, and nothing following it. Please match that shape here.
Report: 117.5 km/h
